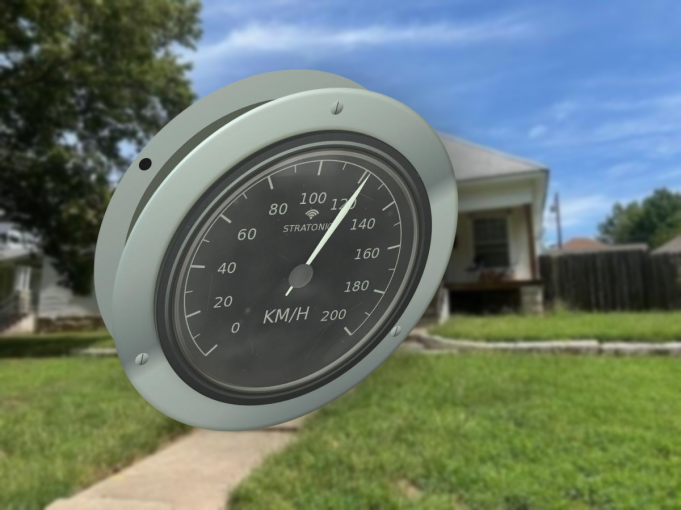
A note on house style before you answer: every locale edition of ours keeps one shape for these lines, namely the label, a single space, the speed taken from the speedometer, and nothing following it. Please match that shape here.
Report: 120 km/h
